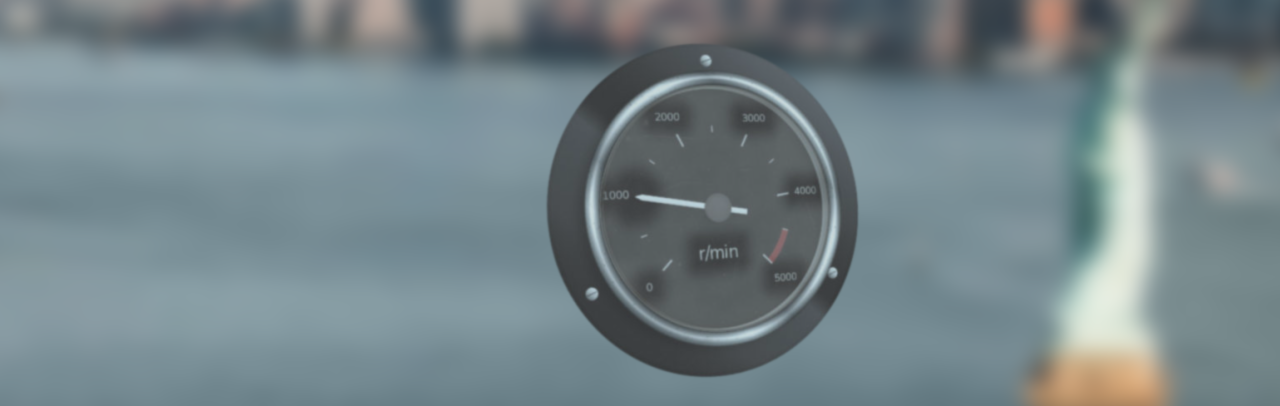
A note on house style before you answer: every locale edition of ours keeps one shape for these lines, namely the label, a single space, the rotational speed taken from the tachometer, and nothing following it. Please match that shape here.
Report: 1000 rpm
